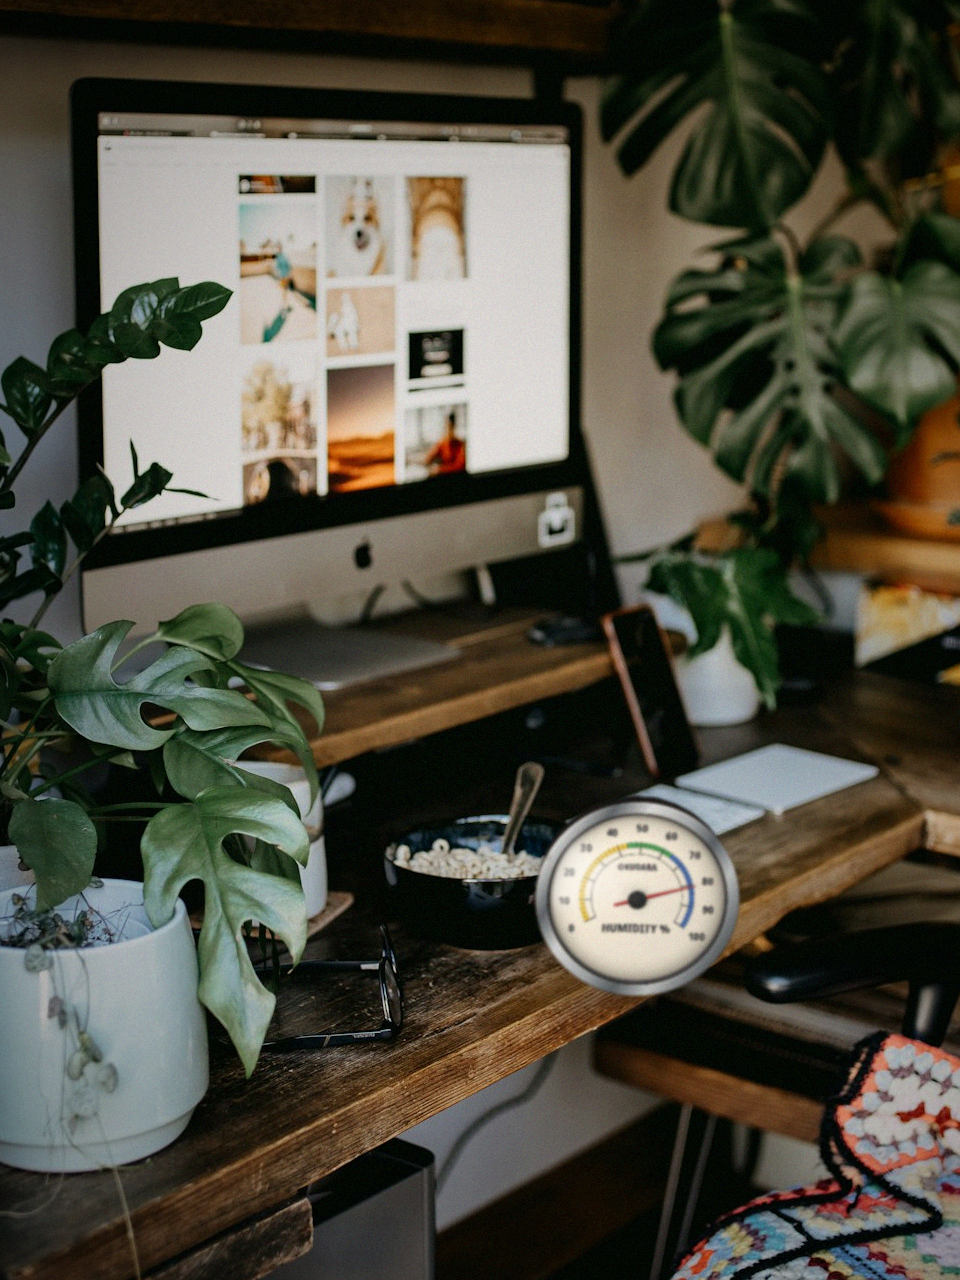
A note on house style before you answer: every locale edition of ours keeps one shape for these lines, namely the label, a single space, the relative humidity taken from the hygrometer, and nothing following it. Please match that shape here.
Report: 80 %
